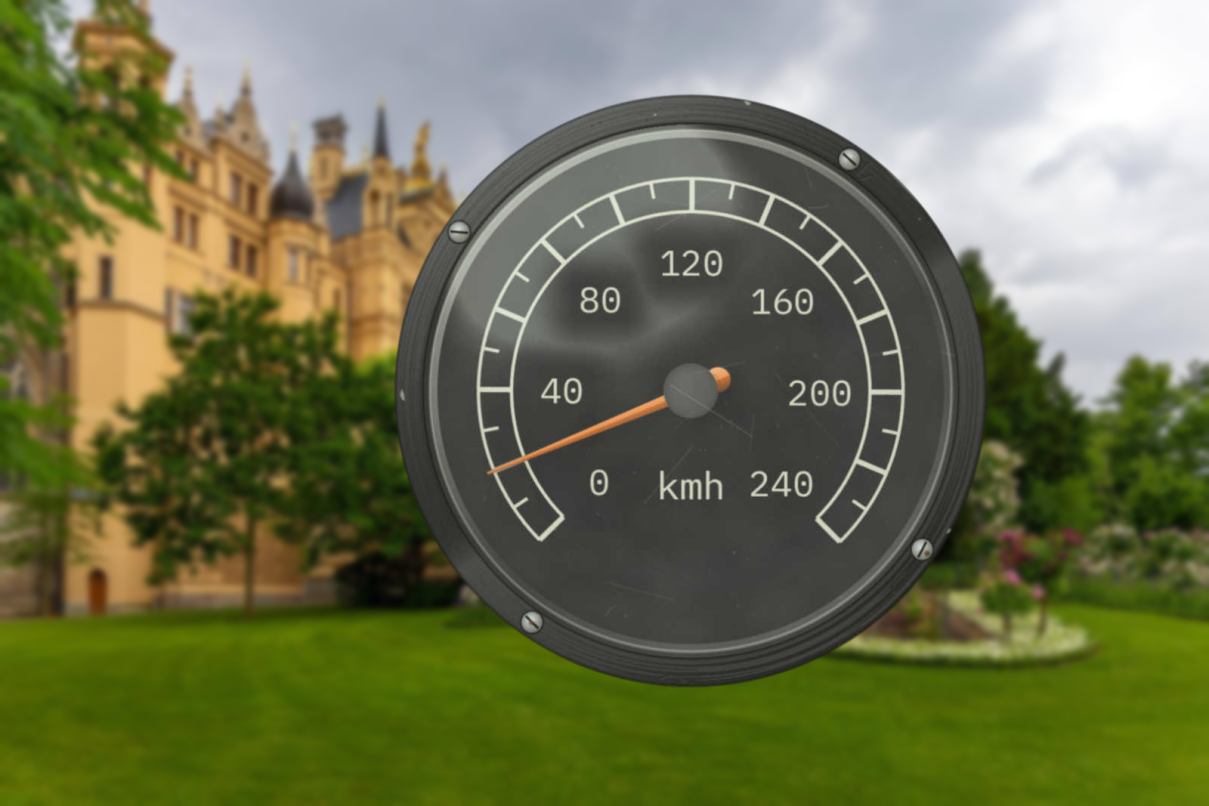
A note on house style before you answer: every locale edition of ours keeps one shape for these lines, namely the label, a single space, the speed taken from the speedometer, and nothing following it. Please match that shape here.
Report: 20 km/h
